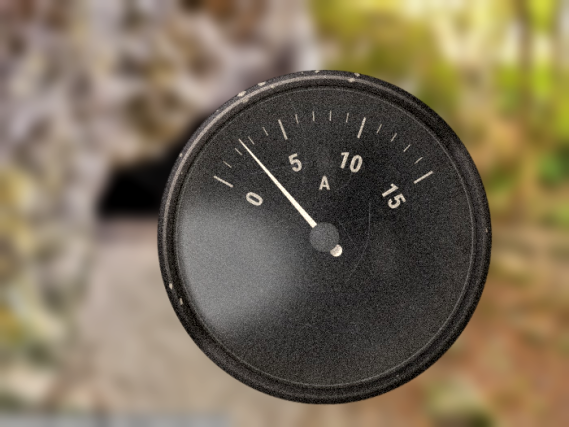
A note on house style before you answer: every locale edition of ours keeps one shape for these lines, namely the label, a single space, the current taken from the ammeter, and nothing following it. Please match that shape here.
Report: 2.5 A
